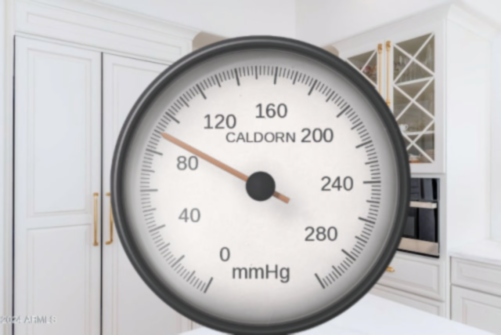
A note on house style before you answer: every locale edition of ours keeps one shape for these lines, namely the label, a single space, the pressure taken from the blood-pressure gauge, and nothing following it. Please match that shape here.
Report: 90 mmHg
